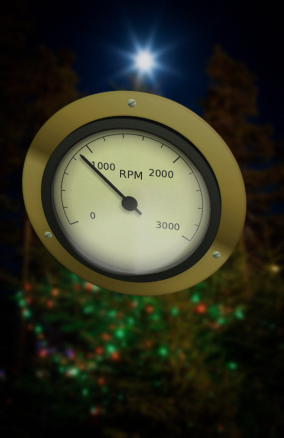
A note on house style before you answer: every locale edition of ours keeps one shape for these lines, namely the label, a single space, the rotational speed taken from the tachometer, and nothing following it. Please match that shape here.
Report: 900 rpm
